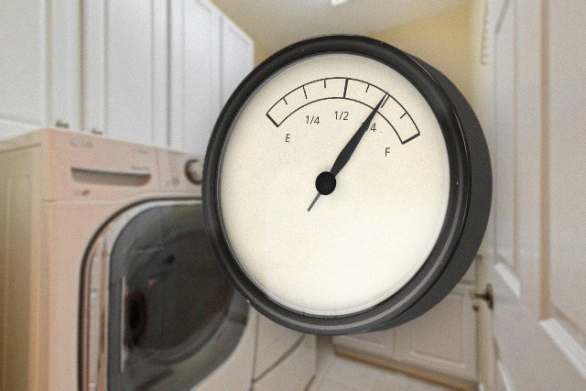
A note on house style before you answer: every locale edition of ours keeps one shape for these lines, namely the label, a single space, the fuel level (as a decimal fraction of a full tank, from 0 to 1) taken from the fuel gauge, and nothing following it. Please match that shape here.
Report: 0.75
